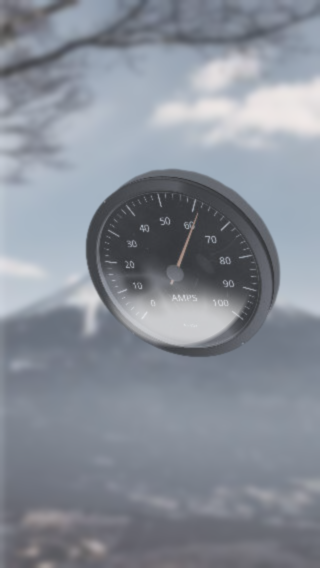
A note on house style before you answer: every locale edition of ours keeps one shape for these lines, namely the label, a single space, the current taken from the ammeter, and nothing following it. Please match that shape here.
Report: 62 A
